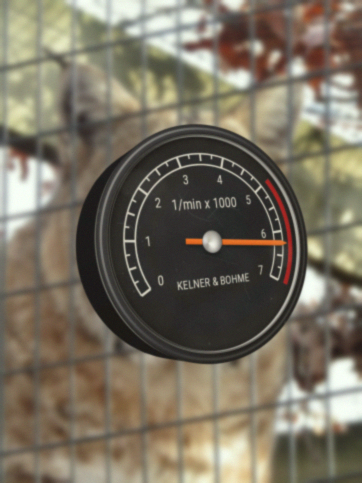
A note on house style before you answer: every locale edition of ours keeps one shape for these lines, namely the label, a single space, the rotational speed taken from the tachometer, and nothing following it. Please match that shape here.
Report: 6250 rpm
